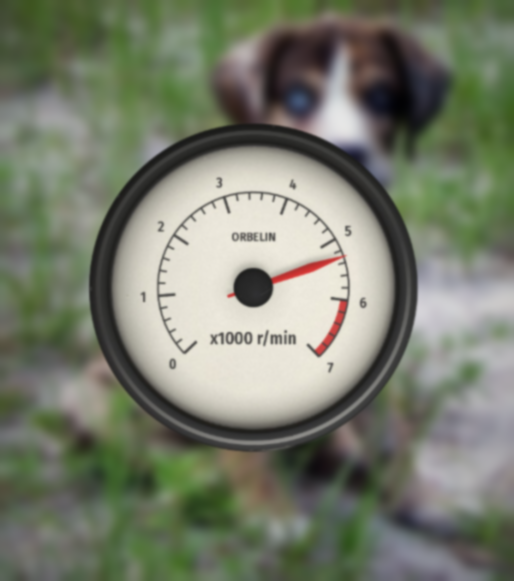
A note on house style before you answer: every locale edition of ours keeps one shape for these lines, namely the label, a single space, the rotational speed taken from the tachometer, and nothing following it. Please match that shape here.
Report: 5300 rpm
